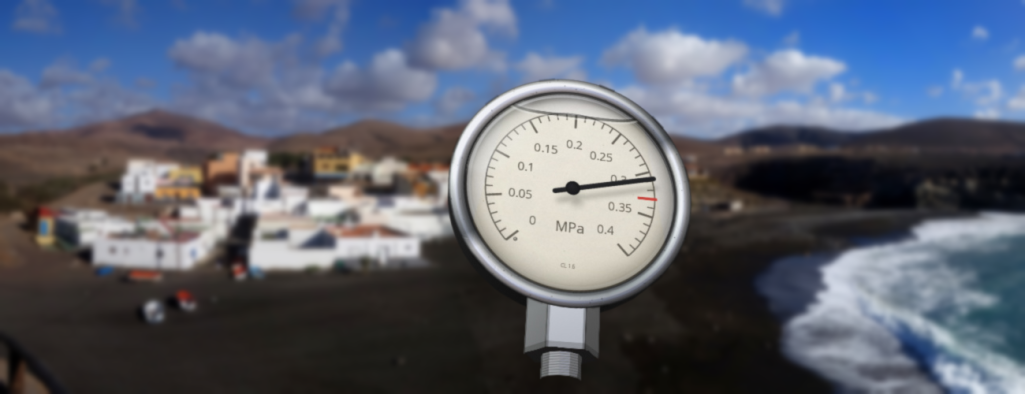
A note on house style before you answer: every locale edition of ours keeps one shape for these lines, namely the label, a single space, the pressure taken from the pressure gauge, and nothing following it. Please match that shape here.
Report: 0.31 MPa
